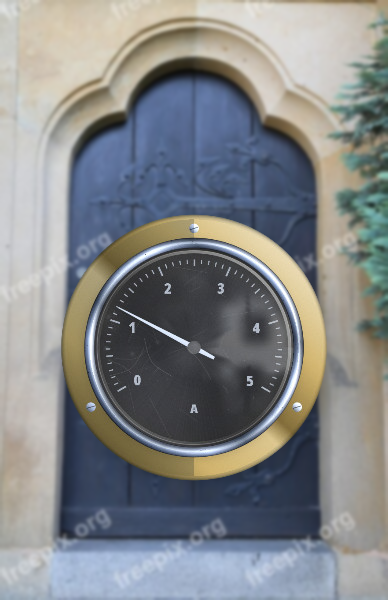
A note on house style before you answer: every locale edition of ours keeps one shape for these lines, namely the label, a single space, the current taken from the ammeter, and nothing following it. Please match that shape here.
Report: 1.2 A
